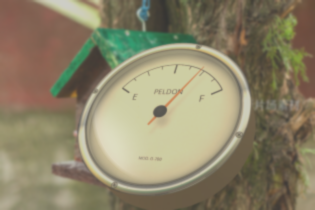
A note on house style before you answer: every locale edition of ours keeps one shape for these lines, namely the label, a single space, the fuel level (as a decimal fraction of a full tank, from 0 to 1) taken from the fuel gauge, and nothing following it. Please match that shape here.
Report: 0.75
